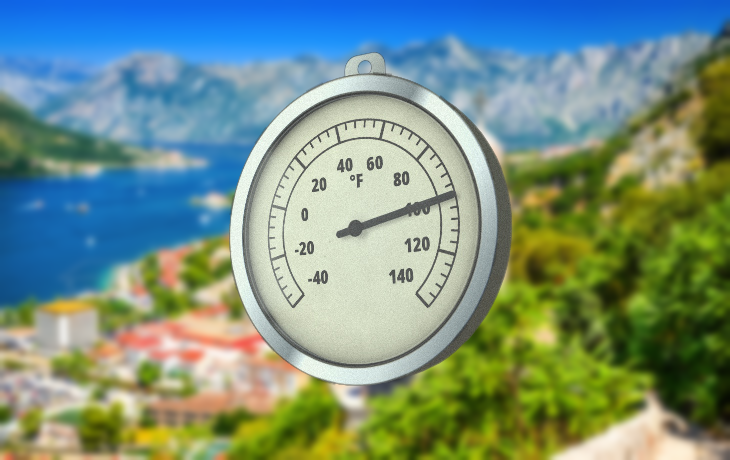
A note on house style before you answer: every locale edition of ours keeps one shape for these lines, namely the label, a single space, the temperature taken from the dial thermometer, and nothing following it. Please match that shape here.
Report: 100 °F
